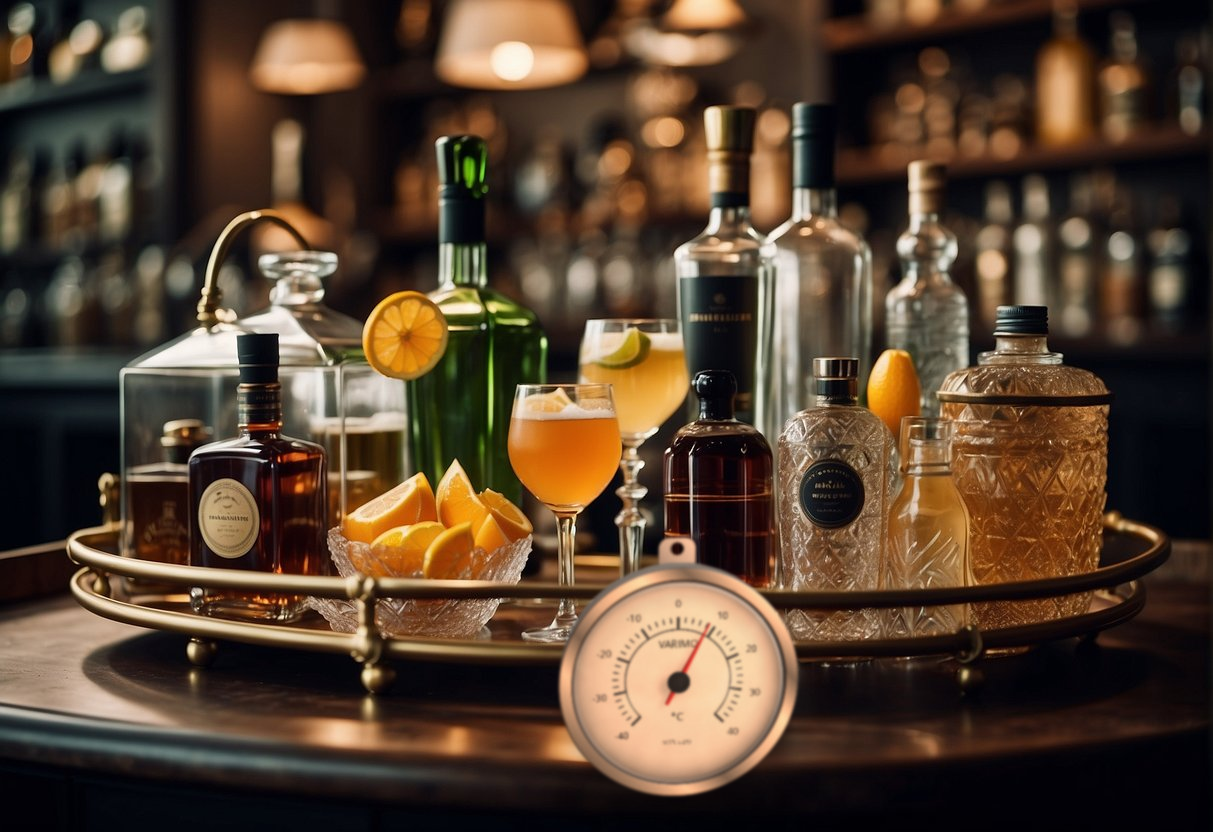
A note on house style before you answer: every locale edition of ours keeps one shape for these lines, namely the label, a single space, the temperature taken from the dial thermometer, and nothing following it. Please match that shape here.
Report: 8 °C
